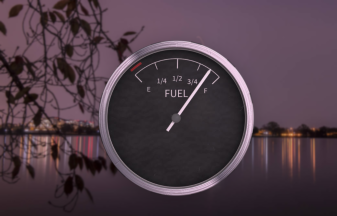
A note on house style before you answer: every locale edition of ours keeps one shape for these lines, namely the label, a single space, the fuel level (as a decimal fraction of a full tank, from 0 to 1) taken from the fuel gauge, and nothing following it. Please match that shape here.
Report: 0.875
